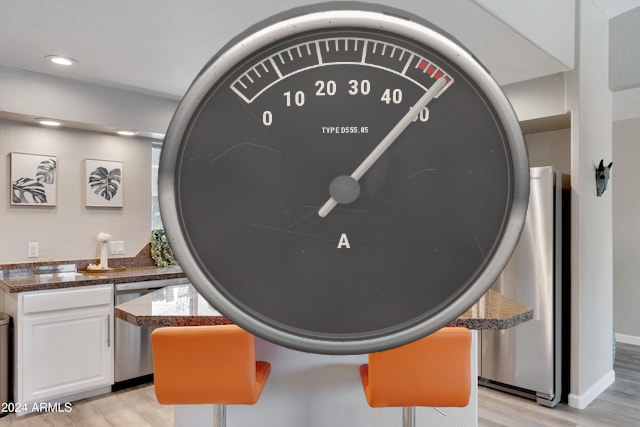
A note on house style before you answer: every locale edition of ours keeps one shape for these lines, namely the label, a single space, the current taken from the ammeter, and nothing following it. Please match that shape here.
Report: 48 A
